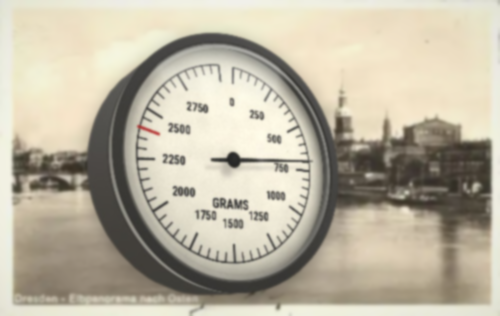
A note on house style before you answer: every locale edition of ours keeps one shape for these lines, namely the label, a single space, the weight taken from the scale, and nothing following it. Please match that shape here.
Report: 700 g
